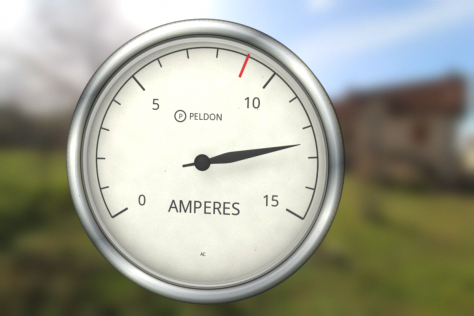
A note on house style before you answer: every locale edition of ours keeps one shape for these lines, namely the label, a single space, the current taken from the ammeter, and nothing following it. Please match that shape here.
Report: 12.5 A
